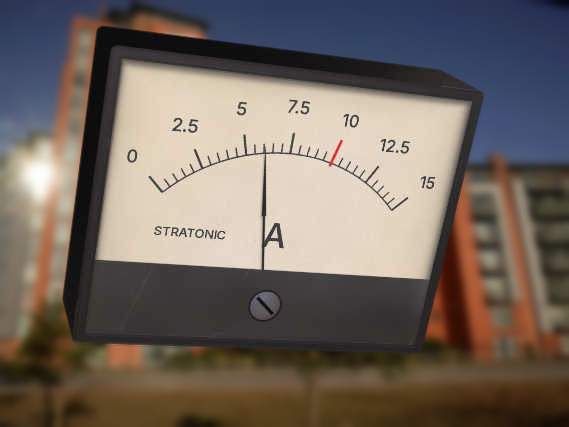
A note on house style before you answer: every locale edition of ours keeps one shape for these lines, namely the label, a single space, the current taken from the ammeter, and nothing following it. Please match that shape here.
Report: 6 A
